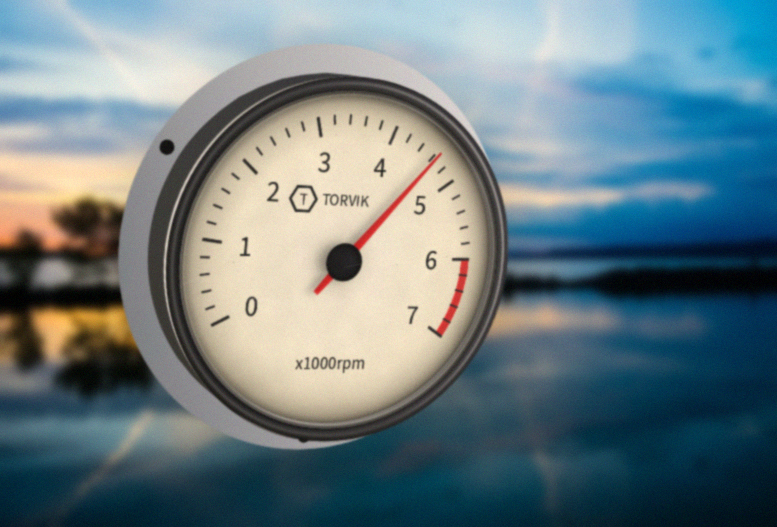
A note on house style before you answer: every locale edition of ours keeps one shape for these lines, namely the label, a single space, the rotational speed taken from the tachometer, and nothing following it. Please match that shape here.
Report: 4600 rpm
